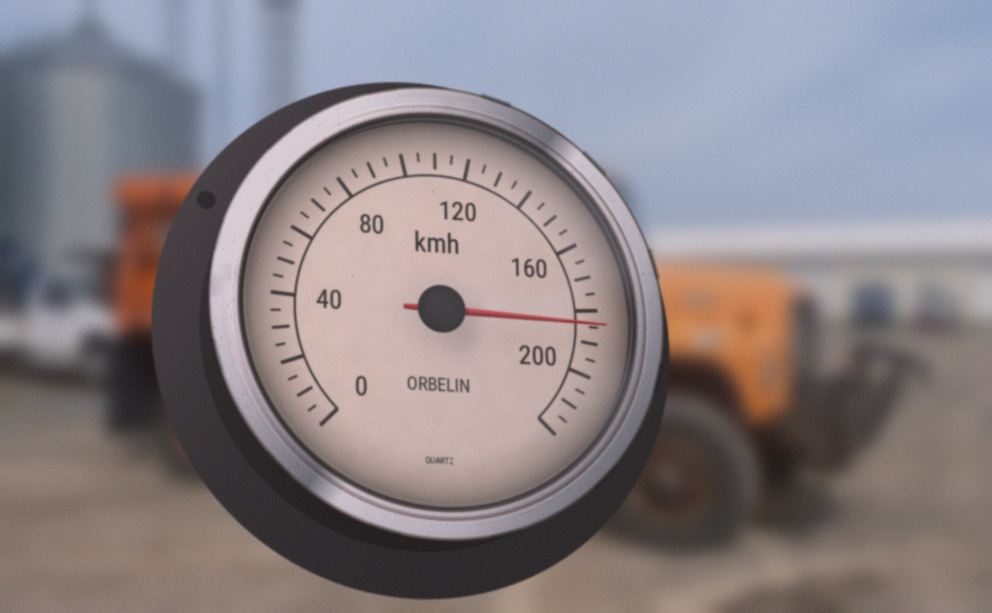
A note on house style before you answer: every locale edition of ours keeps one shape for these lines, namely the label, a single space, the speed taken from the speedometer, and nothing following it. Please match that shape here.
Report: 185 km/h
